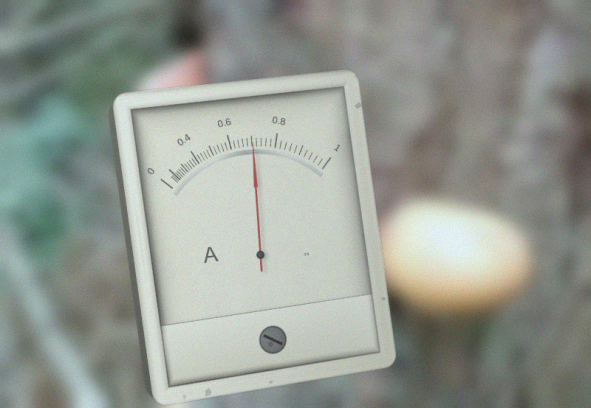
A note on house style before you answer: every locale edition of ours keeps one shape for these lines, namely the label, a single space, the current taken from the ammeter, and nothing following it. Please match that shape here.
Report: 0.7 A
